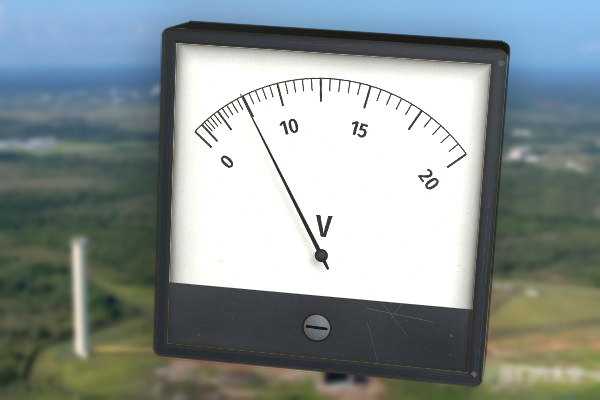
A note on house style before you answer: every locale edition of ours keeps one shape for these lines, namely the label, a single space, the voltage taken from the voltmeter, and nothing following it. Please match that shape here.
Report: 7.5 V
